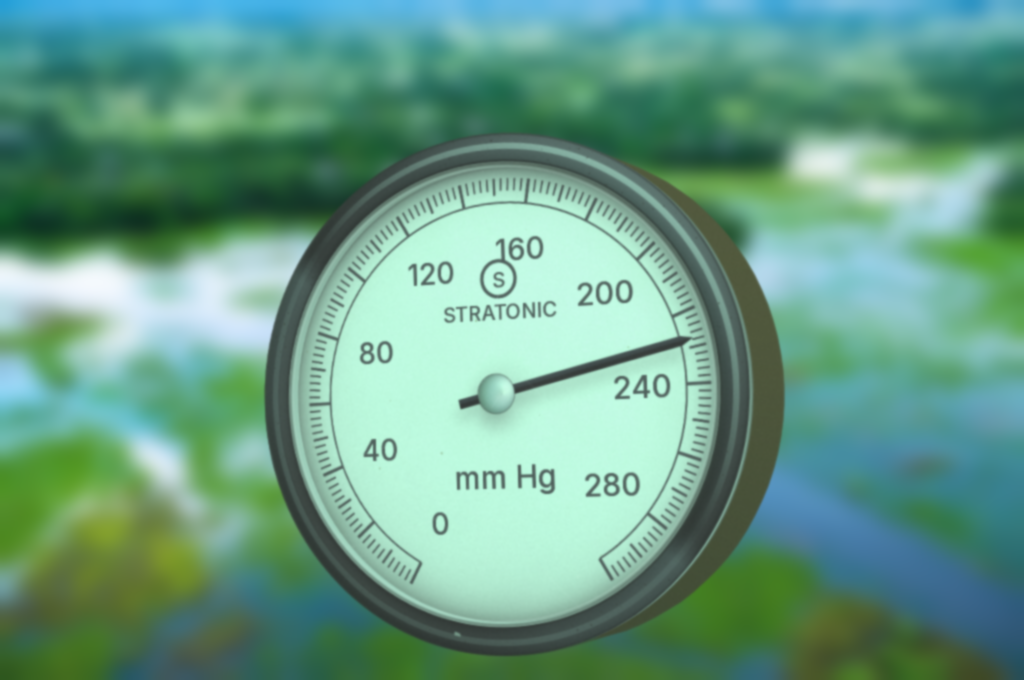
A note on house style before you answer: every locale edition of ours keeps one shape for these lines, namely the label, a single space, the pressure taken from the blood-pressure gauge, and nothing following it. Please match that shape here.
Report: 228 mmHg
